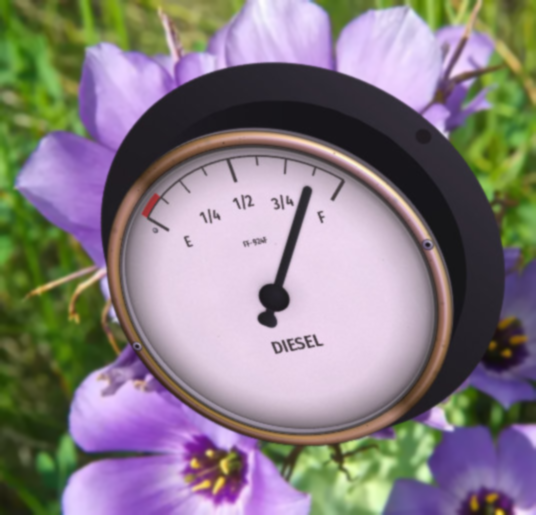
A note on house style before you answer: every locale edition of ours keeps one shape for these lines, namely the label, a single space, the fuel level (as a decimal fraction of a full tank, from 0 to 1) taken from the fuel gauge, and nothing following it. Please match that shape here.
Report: 0.875
